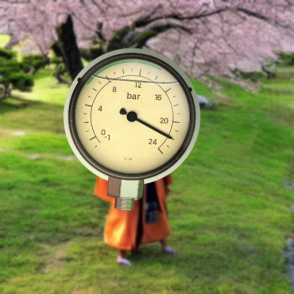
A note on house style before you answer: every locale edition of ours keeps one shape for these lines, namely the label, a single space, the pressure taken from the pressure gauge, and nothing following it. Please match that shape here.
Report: 22 bar
